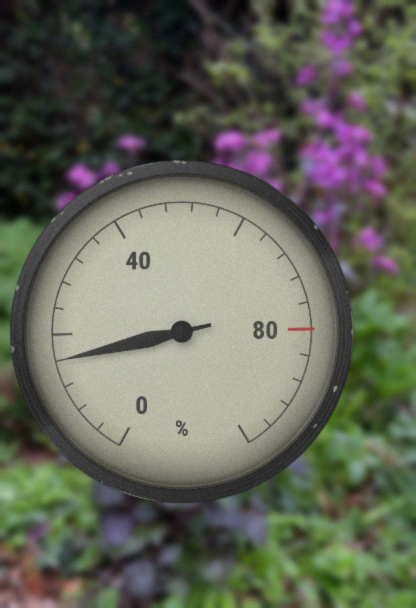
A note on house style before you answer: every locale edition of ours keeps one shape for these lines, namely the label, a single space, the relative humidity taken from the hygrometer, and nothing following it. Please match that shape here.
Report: 16 %
